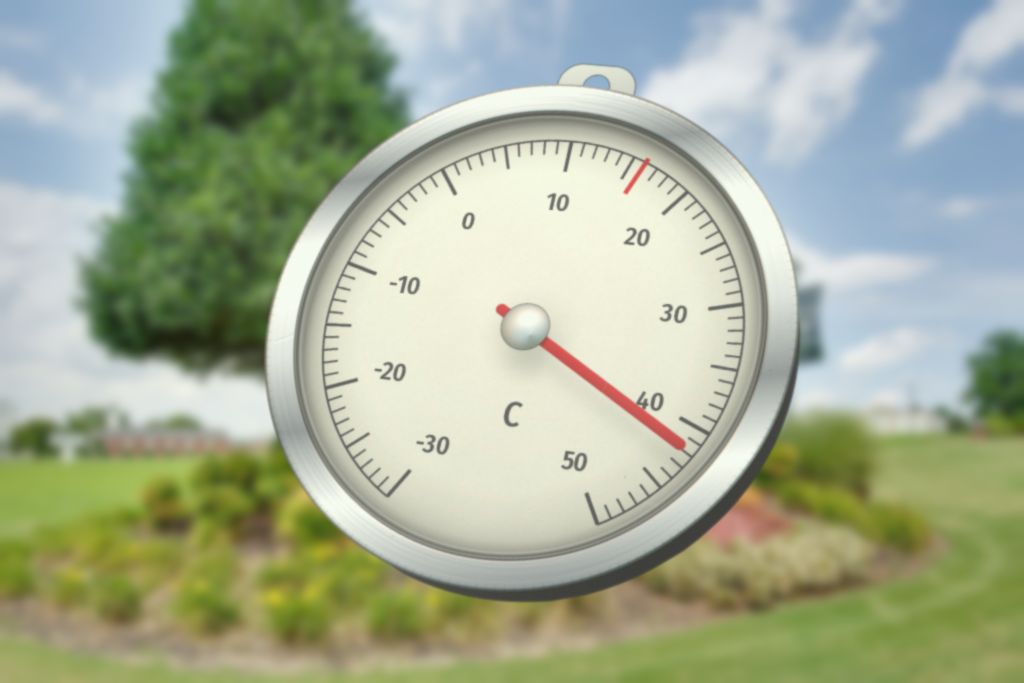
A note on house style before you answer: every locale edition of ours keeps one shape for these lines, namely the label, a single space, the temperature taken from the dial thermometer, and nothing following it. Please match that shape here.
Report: 42 °C
